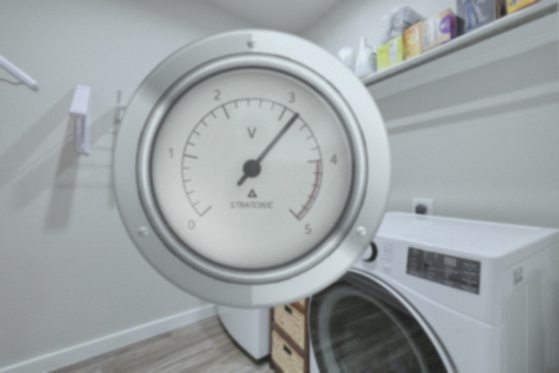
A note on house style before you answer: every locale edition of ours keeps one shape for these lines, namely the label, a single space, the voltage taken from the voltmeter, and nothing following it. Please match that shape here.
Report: 3.2 V
